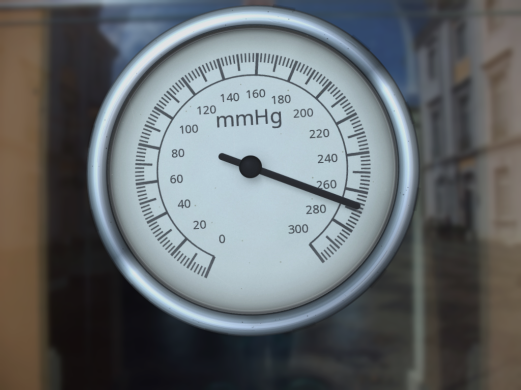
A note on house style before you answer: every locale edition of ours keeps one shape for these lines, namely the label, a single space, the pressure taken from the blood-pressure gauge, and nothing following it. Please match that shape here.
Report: 268 mmHg
